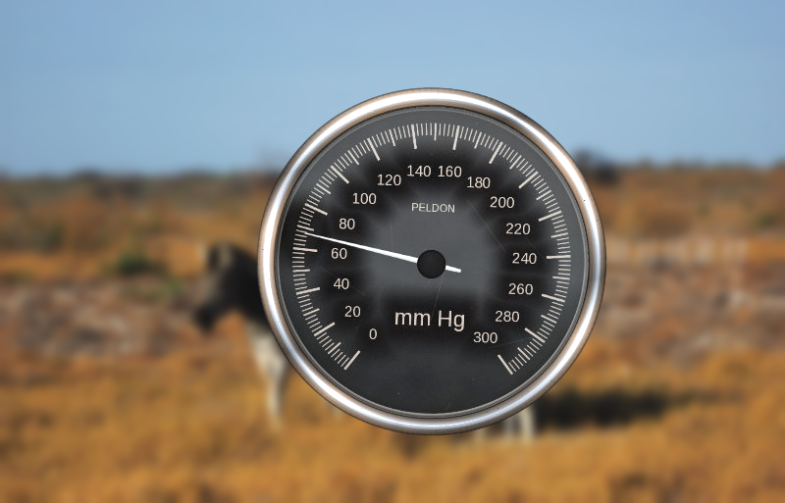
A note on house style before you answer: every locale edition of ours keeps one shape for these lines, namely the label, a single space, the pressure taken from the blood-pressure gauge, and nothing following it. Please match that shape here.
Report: 68 mmHg
